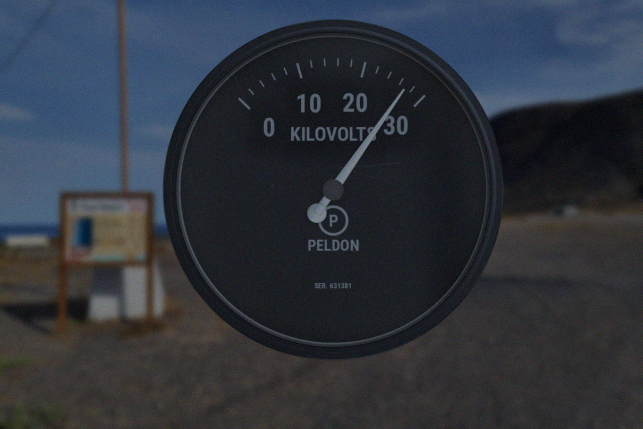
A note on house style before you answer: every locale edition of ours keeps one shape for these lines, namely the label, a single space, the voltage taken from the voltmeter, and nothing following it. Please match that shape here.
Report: 27 kV
